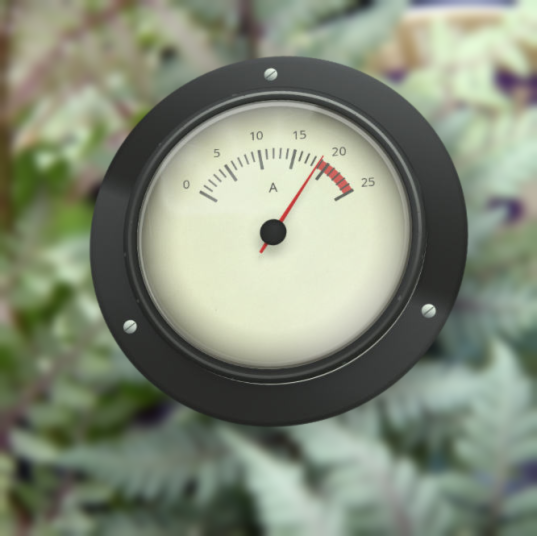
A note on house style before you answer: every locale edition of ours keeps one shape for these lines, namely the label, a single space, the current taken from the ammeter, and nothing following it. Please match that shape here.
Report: 19 A
